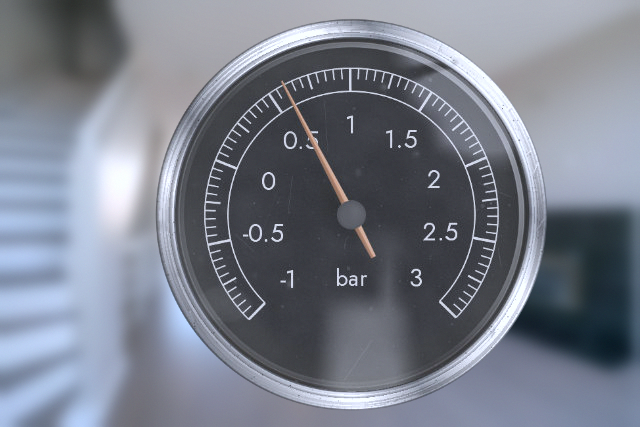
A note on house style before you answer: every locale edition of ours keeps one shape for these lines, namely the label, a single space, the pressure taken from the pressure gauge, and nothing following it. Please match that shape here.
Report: 0.6 bar
